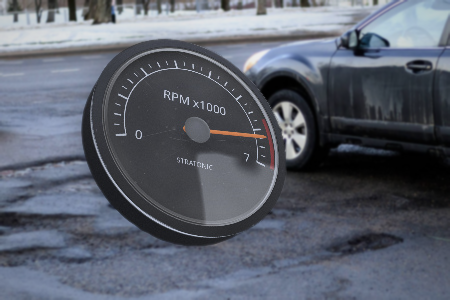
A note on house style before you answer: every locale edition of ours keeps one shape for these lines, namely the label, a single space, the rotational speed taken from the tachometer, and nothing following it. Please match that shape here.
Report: 6250 rpm
